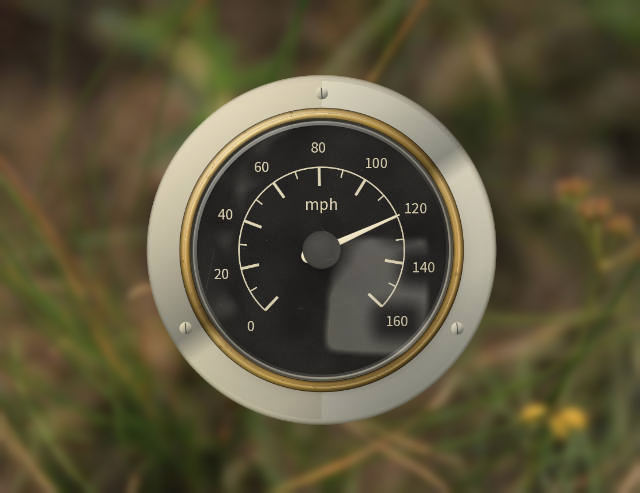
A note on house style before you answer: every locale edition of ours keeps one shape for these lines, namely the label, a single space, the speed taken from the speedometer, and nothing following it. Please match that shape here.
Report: 120 mph
